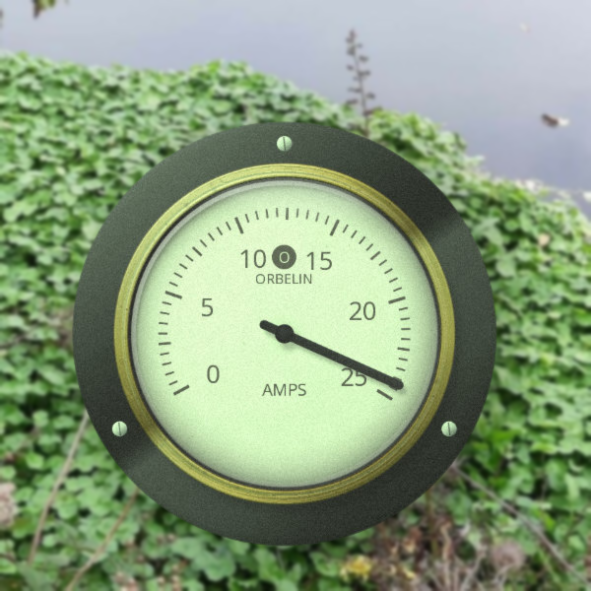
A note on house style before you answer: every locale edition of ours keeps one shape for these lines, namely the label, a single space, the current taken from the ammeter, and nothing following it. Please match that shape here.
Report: 24.25 A
